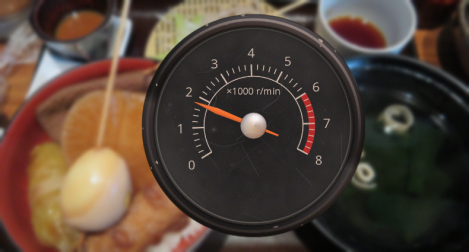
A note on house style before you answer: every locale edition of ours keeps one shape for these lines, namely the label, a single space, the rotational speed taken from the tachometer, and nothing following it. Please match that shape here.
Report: 1800 rpm
